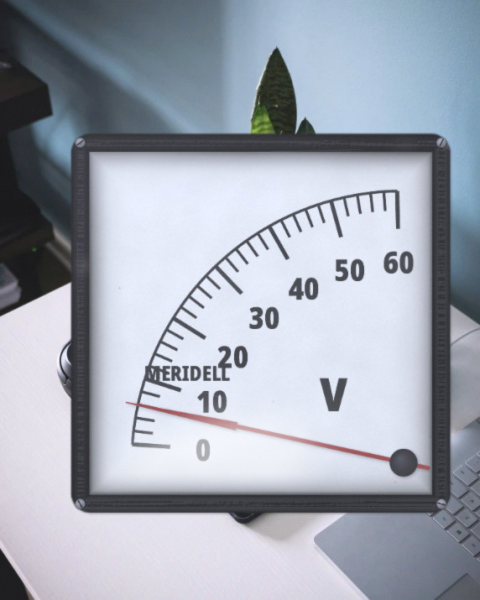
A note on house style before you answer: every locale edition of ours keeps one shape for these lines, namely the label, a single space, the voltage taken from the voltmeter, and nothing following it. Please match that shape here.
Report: 6 V
